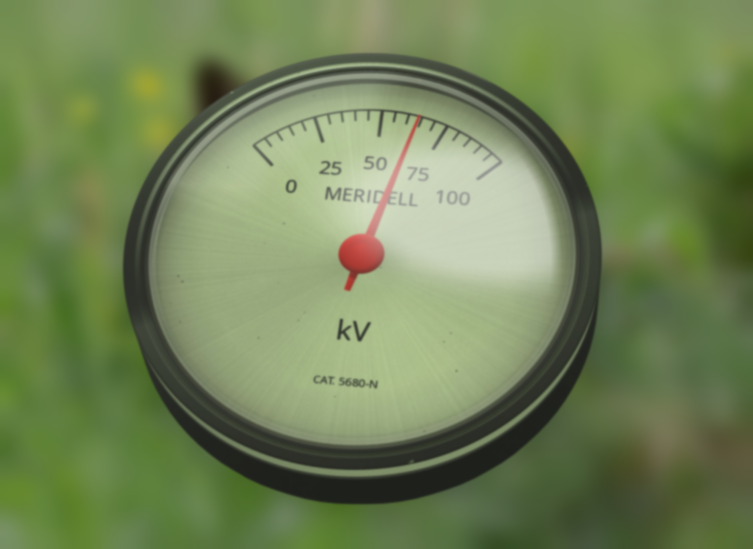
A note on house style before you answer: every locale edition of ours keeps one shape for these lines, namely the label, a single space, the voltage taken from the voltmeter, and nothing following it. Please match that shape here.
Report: 65 kV
